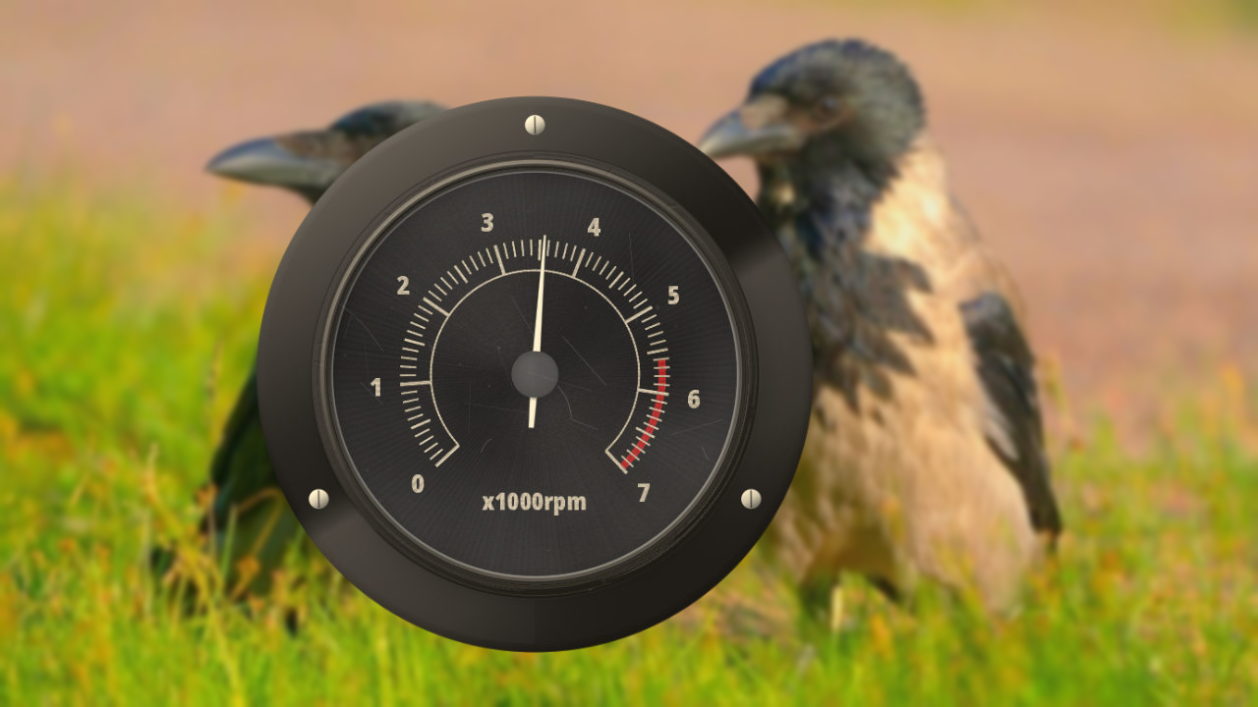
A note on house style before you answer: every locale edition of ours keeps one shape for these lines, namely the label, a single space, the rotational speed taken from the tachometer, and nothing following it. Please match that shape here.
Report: 3550 rpm
